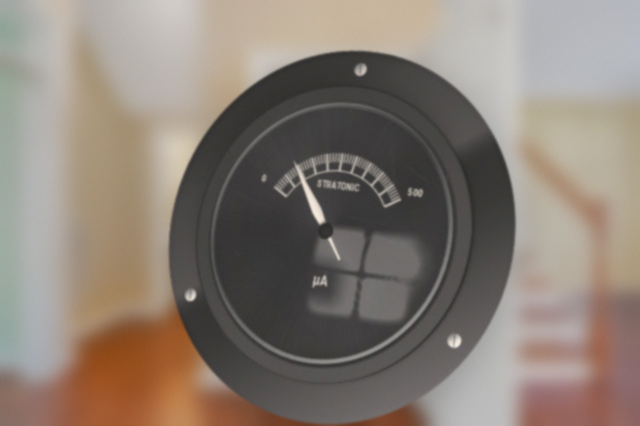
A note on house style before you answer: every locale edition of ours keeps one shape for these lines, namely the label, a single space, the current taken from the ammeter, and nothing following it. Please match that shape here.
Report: 100 µA
